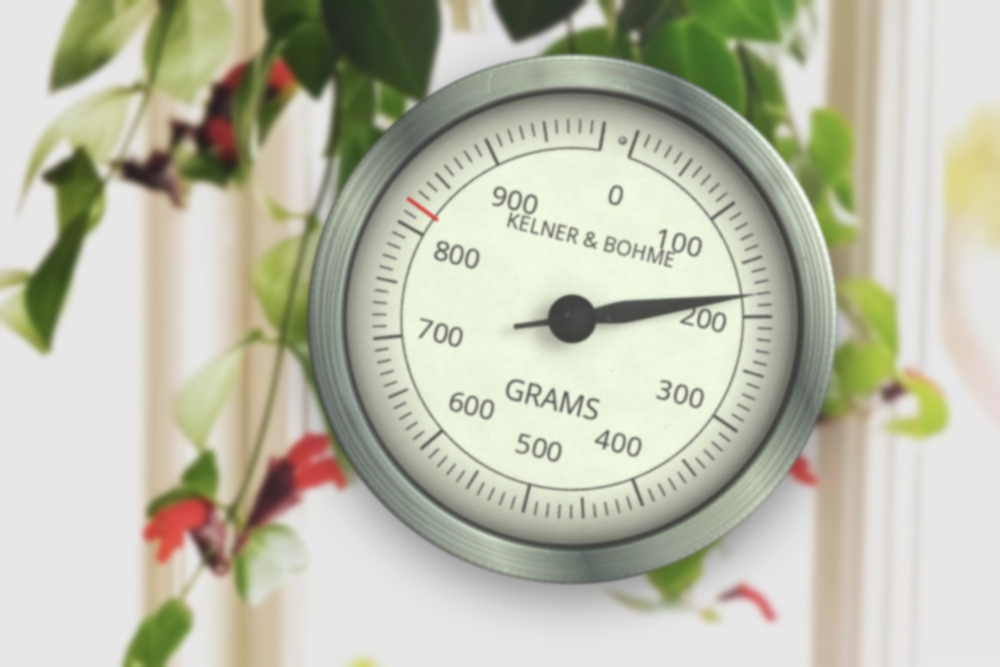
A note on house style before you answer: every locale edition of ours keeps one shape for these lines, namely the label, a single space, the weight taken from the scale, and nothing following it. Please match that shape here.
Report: 180 g
